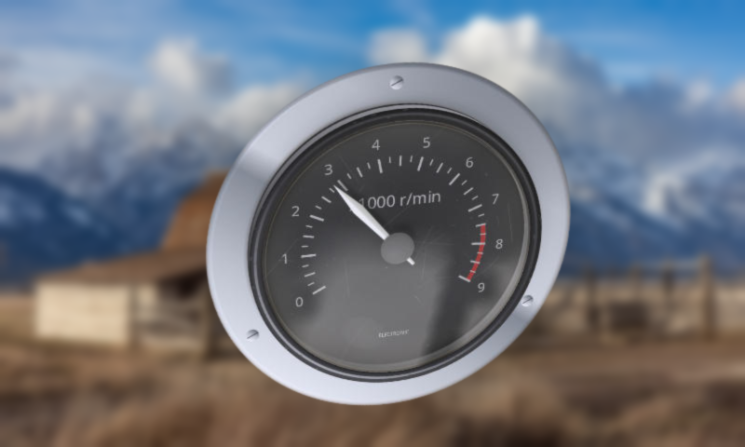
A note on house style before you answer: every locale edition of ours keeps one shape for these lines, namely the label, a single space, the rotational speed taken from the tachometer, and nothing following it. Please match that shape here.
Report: 2875 rpm
